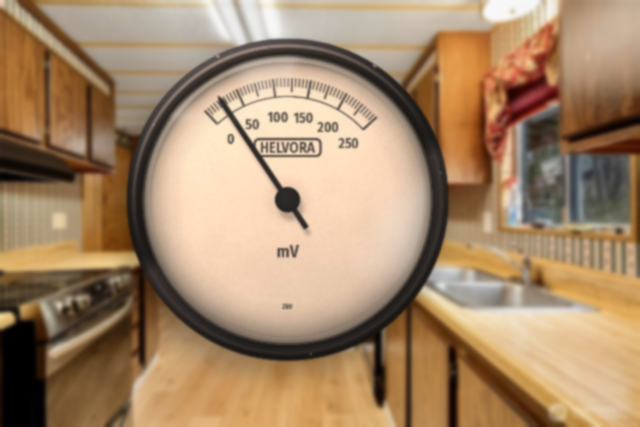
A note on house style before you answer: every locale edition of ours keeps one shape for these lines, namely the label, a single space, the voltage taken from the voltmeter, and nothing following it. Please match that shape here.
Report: 25 mV
